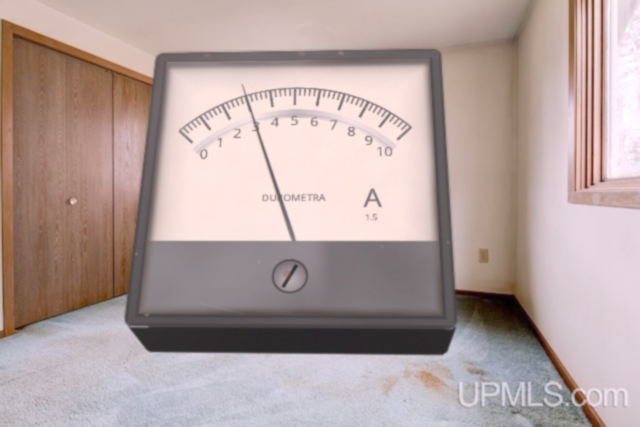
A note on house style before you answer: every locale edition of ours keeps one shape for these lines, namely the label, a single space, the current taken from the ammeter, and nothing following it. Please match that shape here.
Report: 3 A
